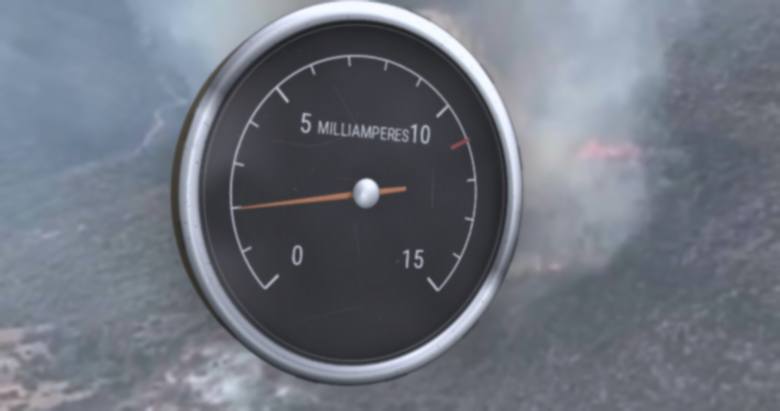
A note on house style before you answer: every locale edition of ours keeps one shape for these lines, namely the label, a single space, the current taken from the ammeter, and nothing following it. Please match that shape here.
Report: 2 mA
